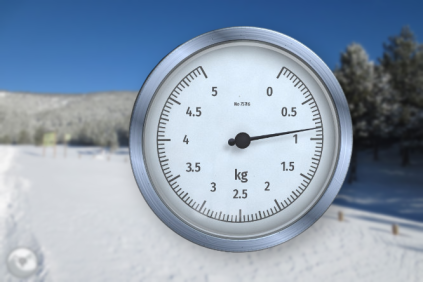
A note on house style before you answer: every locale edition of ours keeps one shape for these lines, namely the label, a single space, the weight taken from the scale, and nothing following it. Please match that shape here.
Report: 0.85 kg
